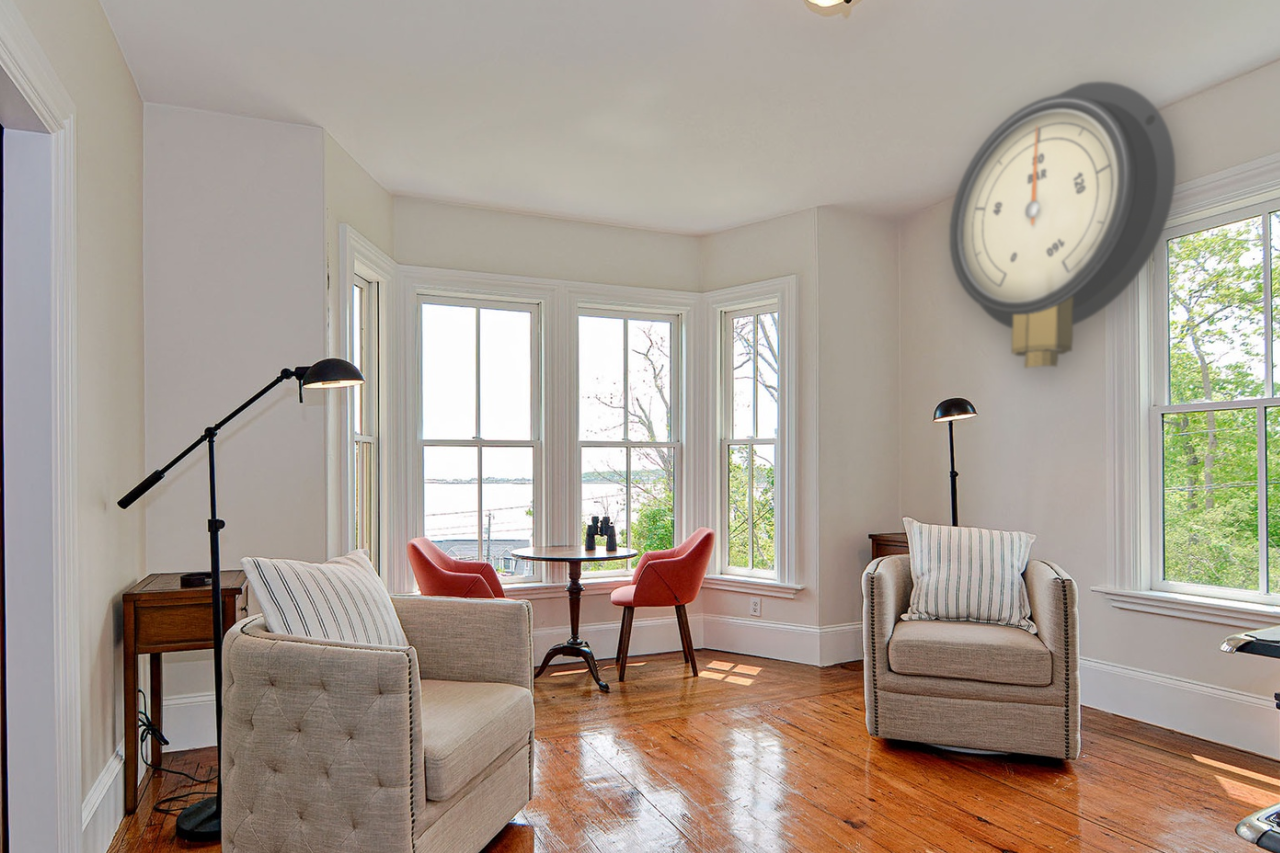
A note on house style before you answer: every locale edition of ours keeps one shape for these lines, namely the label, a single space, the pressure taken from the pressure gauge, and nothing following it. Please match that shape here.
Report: 80 bar
